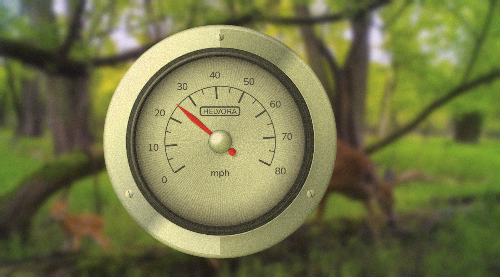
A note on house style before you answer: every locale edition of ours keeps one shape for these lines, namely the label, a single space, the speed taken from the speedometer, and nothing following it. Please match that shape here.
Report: 25 mph
